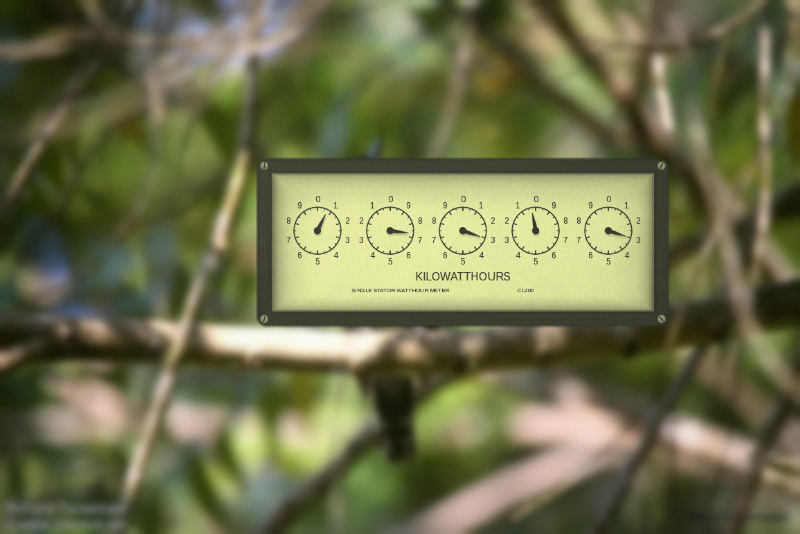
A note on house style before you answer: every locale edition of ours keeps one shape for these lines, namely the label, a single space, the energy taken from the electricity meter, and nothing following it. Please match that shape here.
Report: 7303 kWh
